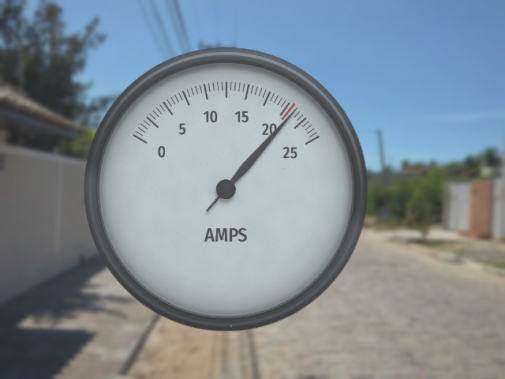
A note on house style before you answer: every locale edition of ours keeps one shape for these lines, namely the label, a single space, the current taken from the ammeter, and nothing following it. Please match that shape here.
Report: 21 A
